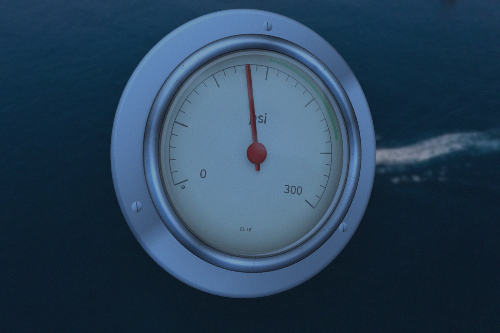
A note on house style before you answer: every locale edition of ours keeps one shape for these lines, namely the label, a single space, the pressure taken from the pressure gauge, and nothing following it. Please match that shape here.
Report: 130 psi
